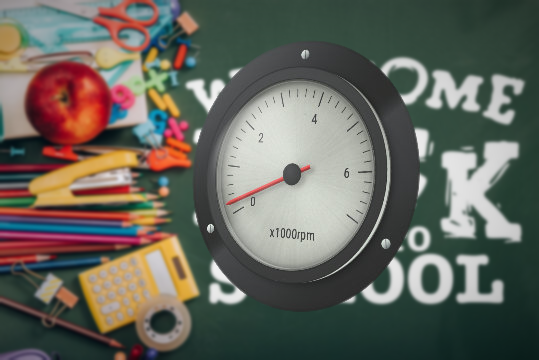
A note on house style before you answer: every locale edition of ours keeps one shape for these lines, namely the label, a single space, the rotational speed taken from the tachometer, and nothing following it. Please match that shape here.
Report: 200 rpm
